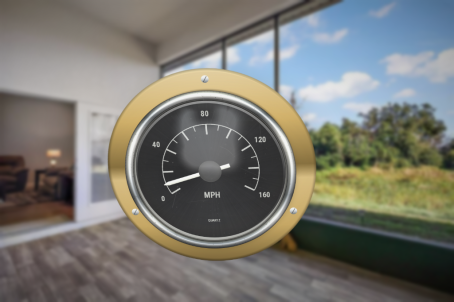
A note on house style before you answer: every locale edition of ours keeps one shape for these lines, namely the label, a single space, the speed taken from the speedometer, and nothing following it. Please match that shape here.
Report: 10 mph
